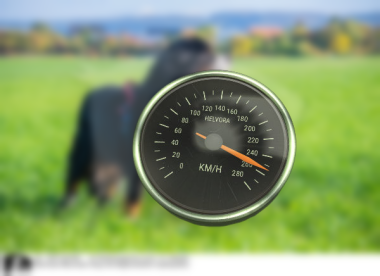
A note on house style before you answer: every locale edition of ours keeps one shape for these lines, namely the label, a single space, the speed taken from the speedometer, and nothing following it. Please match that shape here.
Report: 255 km/h
